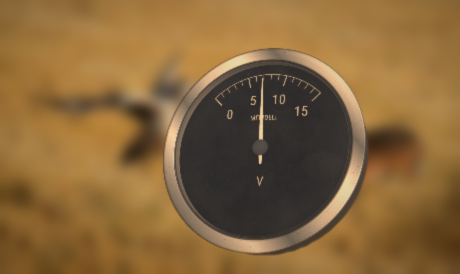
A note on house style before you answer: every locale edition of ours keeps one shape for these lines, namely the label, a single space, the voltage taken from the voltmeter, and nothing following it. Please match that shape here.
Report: 7 V
